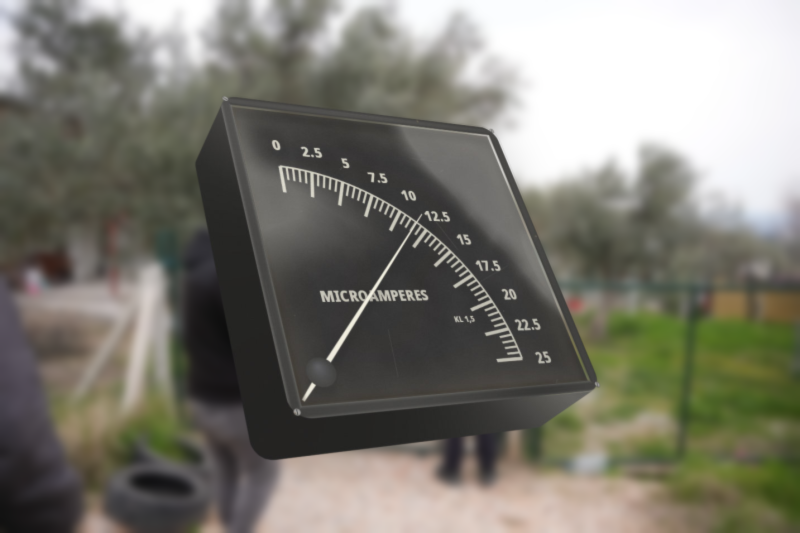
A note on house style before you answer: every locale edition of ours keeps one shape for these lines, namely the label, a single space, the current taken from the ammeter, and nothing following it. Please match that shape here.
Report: 11.5 µA
